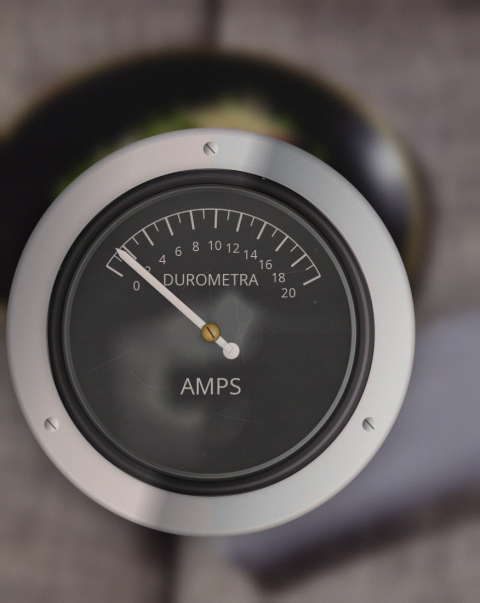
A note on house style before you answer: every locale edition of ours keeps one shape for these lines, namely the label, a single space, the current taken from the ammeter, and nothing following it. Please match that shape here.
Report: 1.5 A
